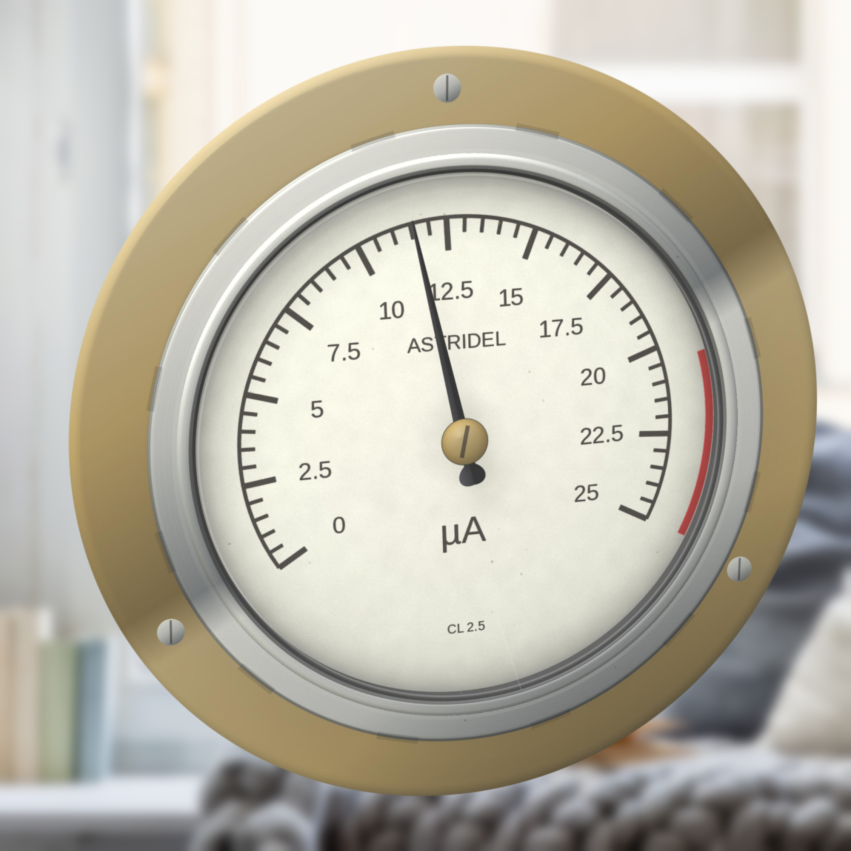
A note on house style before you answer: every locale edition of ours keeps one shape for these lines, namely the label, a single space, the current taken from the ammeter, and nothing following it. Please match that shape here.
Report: 11.5 µA
